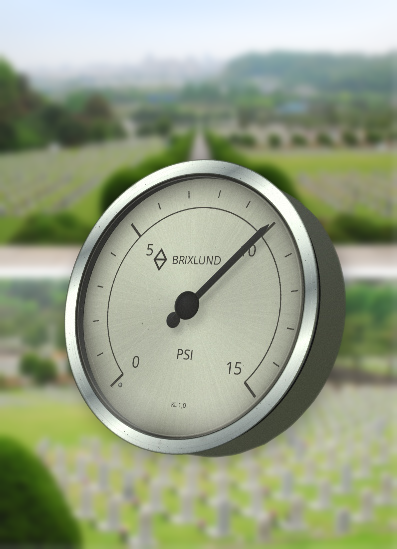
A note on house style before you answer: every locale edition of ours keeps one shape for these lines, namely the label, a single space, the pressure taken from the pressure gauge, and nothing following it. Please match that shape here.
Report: 10 psi
